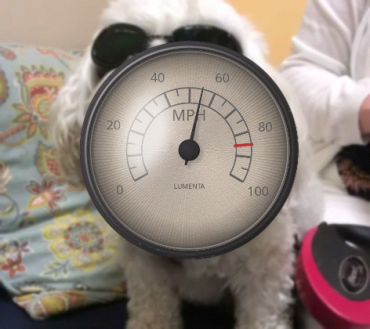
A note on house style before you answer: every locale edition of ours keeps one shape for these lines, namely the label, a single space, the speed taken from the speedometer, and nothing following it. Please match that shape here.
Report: 55 mph
